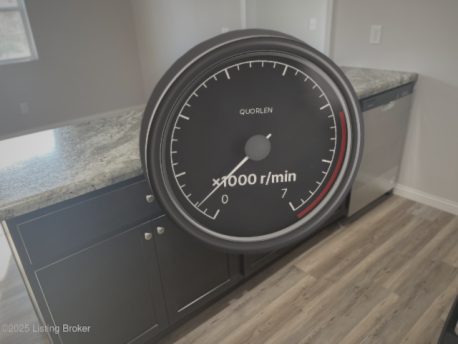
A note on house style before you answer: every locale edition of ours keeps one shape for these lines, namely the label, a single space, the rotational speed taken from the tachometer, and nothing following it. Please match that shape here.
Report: 400 rpm
